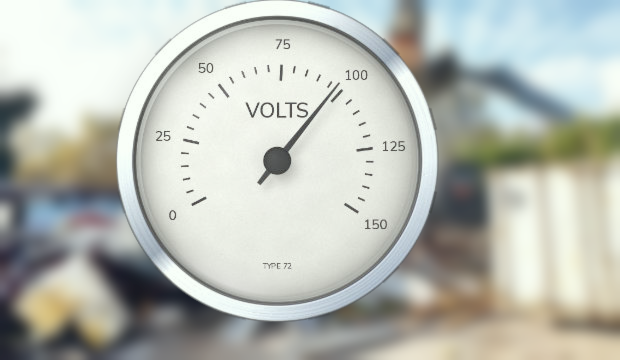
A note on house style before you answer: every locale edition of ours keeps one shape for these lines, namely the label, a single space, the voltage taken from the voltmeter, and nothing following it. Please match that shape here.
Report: 97.5 V
